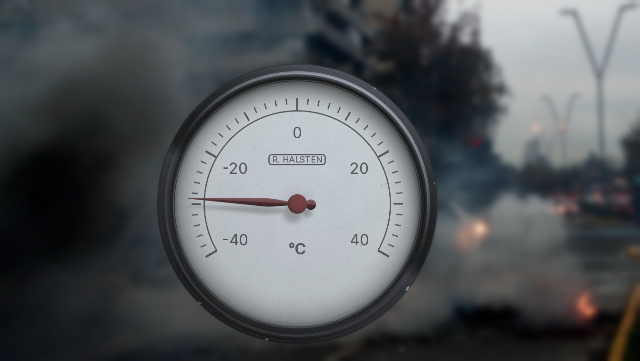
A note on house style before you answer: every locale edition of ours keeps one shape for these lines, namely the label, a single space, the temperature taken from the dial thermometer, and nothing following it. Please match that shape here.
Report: -29 °C
